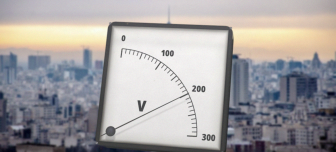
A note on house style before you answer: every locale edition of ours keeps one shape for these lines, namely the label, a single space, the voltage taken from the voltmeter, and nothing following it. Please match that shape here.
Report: 200 V
